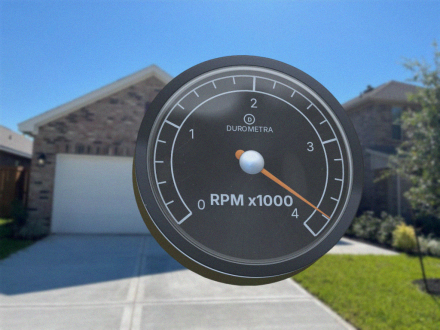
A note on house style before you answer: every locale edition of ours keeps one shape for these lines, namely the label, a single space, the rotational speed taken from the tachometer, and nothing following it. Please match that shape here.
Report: 3800 rpm
